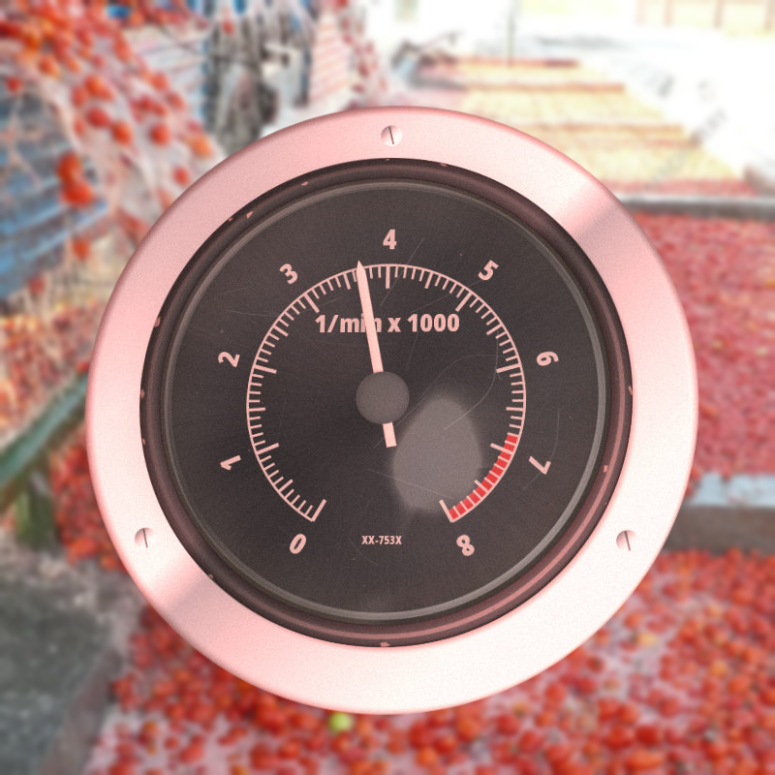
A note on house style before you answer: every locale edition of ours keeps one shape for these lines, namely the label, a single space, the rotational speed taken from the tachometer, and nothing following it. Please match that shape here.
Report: 3700 rpm
